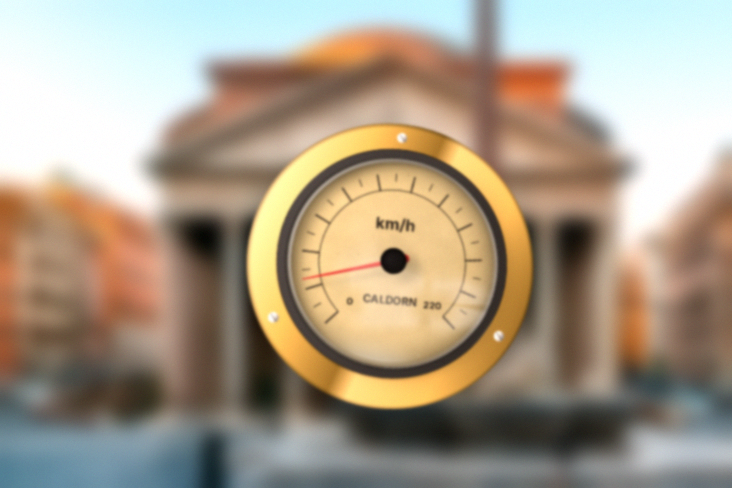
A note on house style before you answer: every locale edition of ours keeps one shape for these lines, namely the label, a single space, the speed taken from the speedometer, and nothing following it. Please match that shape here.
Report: 25 km/h
